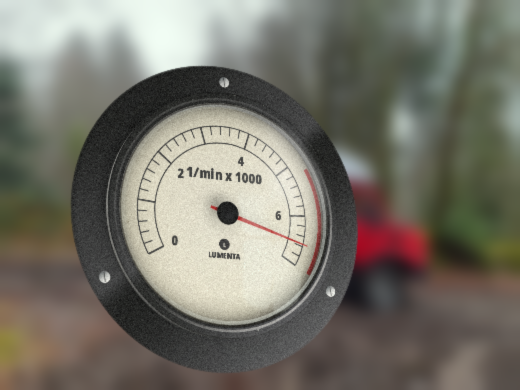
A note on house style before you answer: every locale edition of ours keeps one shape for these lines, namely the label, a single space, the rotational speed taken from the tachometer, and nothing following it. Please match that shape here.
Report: 6600 rpm
